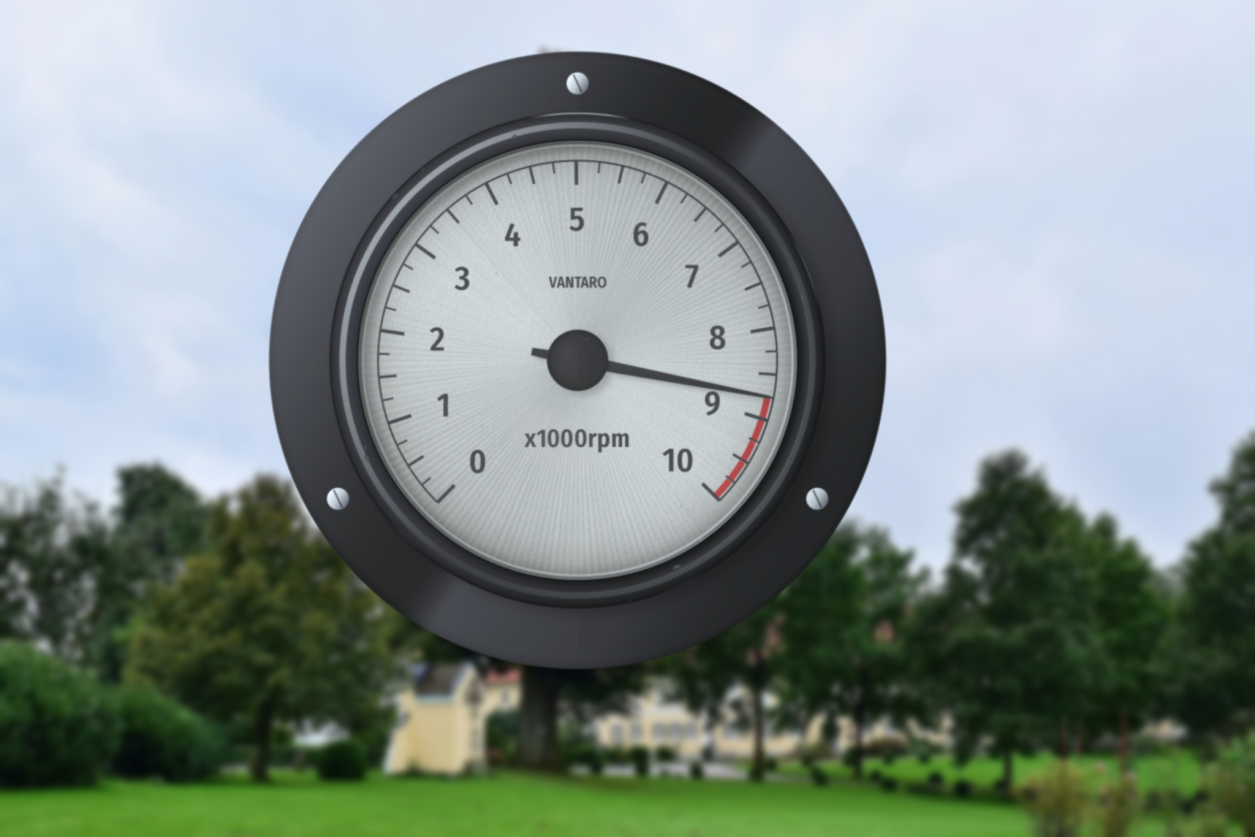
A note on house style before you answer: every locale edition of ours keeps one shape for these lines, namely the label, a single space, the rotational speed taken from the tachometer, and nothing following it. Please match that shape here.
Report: 8750 rpm
